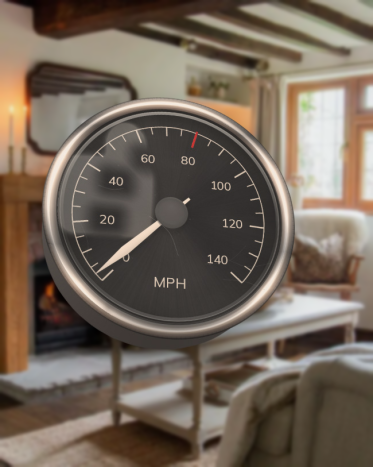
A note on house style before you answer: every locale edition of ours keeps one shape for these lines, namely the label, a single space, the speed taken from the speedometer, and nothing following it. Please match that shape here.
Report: 2.5 mph
